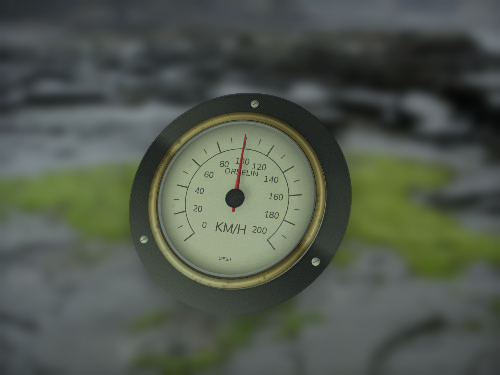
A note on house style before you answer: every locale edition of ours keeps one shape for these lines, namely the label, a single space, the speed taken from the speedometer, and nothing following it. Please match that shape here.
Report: 100 km/h
